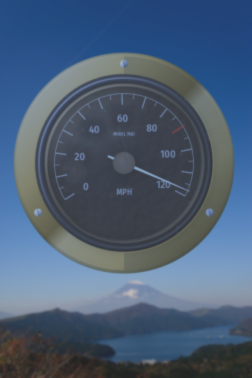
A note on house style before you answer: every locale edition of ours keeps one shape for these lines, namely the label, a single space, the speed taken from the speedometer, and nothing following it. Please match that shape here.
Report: 117.5 mph
